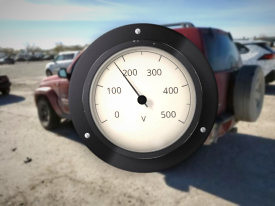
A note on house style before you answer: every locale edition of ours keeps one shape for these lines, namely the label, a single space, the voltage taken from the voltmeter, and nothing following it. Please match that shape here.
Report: 175 V
